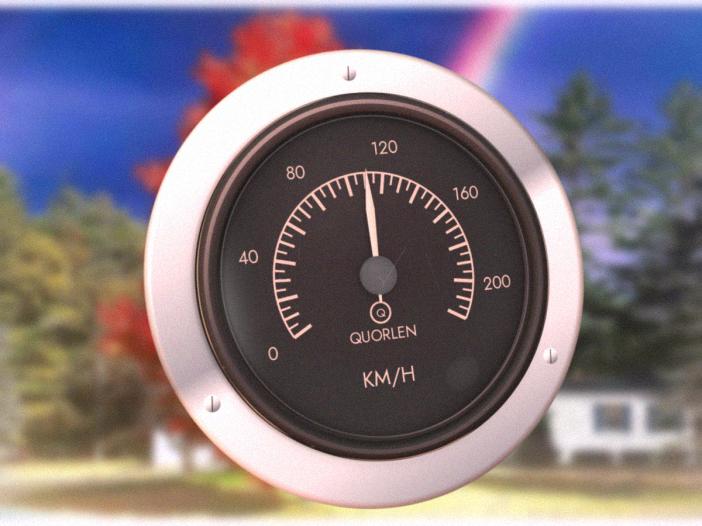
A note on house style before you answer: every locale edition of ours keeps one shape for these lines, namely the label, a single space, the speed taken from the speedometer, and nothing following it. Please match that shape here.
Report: 110 km/h
